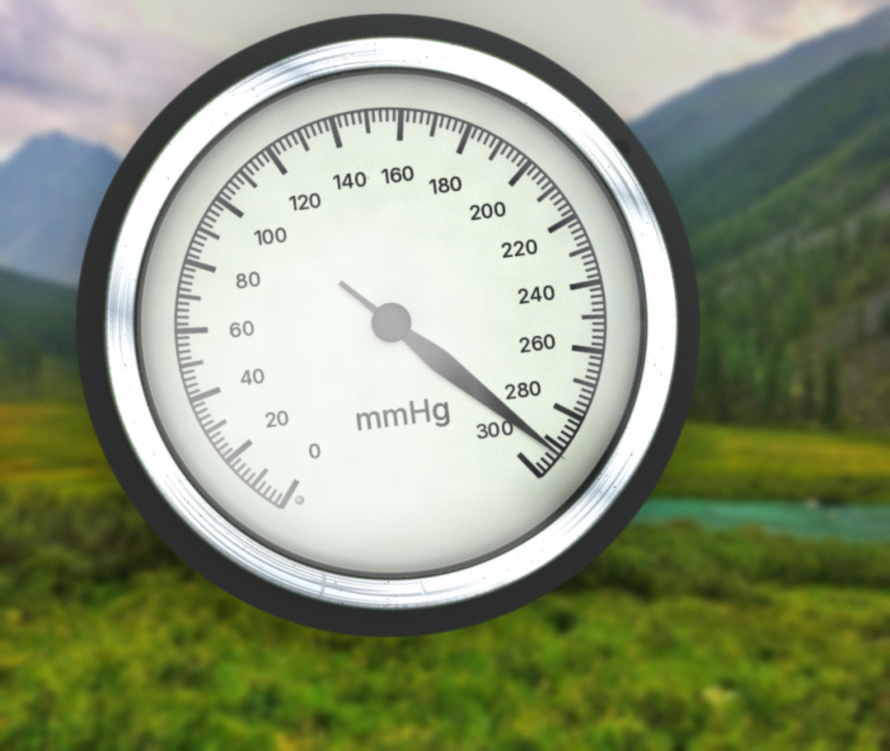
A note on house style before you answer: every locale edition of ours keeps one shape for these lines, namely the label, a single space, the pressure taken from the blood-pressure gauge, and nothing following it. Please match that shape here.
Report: 292 mmHg
